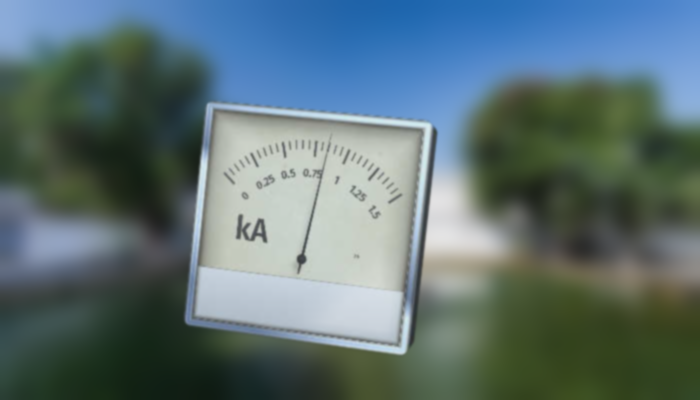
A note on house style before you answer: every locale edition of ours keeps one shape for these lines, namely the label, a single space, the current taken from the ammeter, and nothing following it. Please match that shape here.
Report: 0.85 kA
